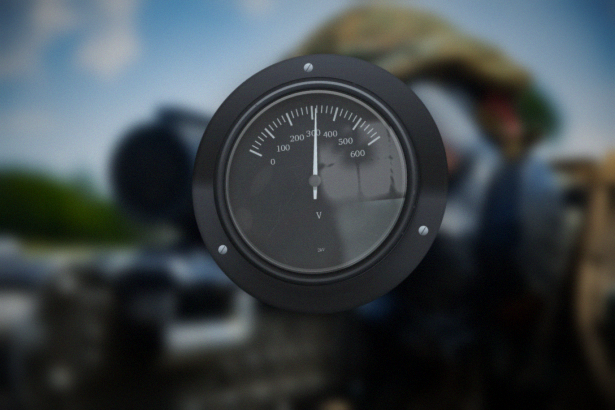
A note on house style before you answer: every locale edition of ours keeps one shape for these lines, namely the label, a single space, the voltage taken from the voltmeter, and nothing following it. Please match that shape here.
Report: 320 V
